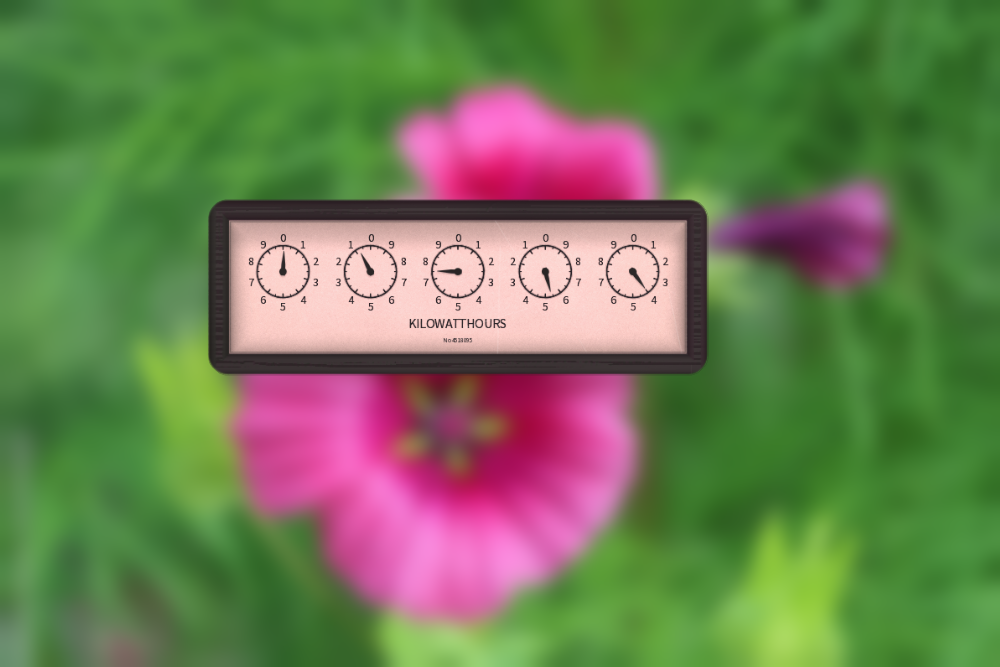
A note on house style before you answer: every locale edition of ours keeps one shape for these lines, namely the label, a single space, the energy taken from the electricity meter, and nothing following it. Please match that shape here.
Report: 754 kWh
